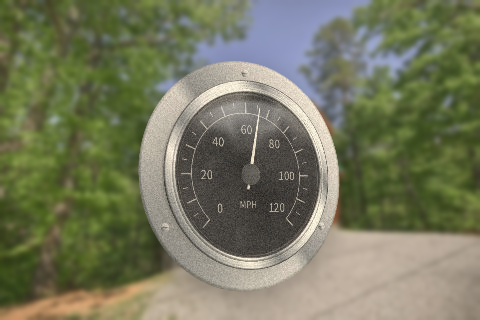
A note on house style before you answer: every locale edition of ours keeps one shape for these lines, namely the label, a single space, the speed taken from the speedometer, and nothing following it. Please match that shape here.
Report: 65 mph
